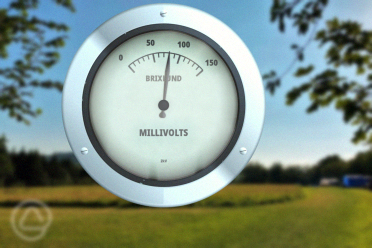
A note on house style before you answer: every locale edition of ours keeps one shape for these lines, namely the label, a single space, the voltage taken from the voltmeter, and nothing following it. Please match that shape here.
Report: 80 mV
